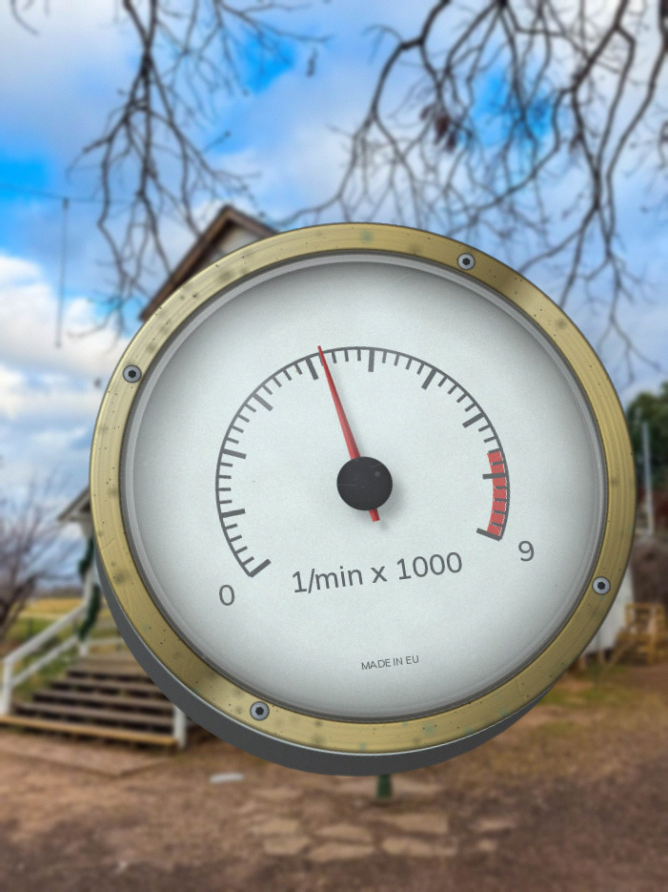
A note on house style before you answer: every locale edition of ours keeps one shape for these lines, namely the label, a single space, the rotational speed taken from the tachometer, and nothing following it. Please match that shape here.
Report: 4200 rpm
